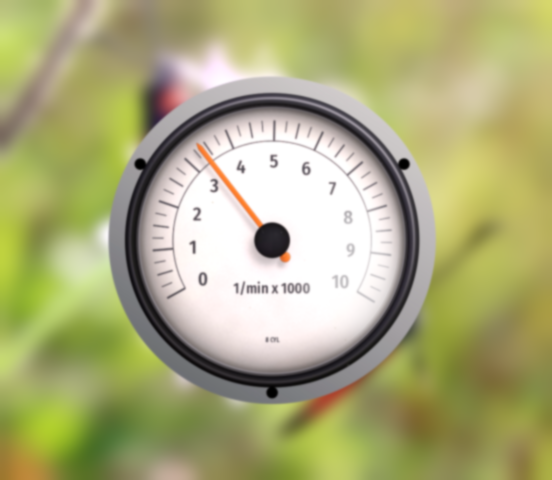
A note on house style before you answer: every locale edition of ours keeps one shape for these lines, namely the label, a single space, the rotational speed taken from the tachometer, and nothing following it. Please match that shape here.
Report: 3375 rpm
